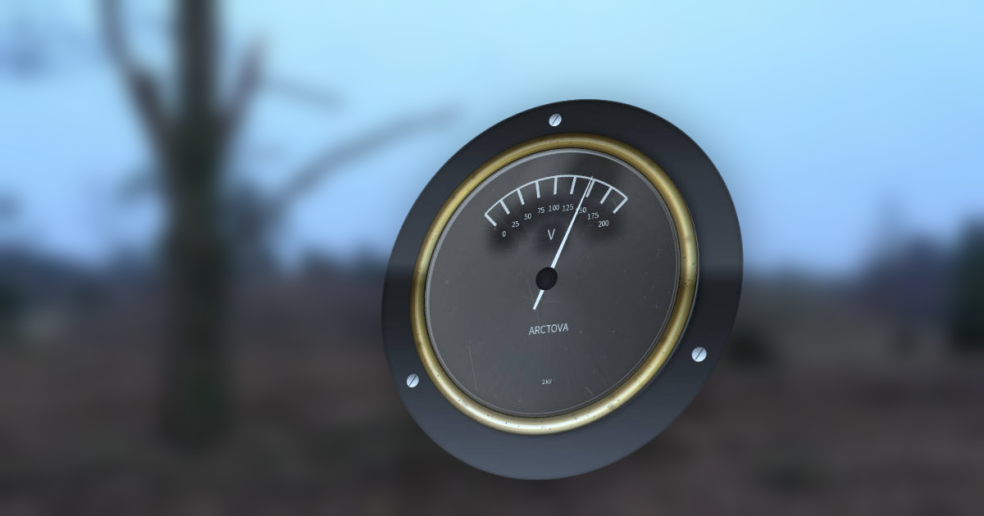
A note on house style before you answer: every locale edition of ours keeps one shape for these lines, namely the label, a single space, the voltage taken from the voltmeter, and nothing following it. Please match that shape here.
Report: 150 V
